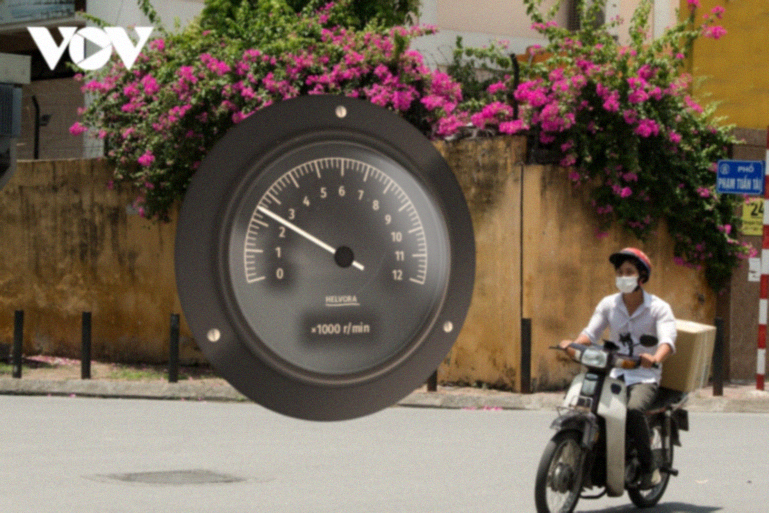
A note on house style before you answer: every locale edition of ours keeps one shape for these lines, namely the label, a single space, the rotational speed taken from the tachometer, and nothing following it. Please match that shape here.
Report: 2400 rpm
